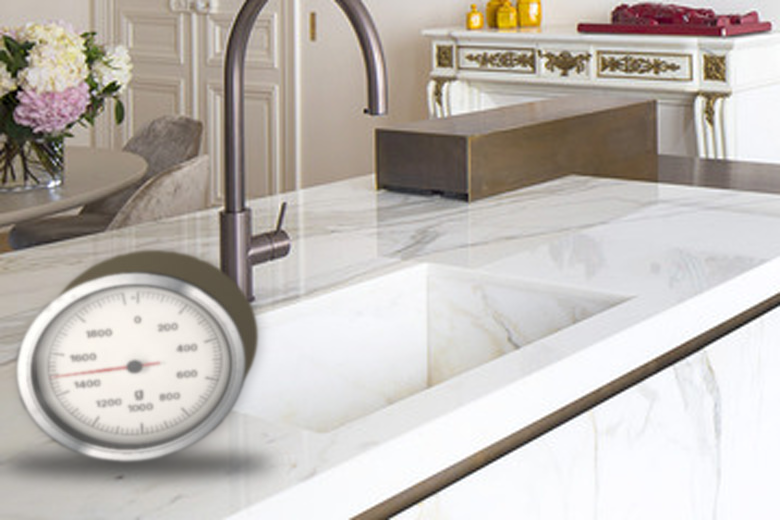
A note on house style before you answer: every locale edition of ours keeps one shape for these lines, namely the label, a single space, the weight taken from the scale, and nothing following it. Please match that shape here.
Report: 1500 g
